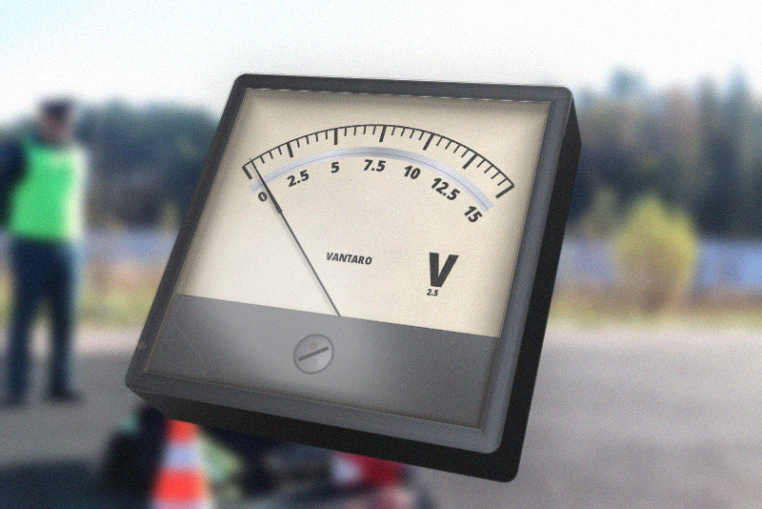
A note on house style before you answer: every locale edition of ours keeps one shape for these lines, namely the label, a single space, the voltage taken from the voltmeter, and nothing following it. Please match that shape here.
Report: 0.5 V
